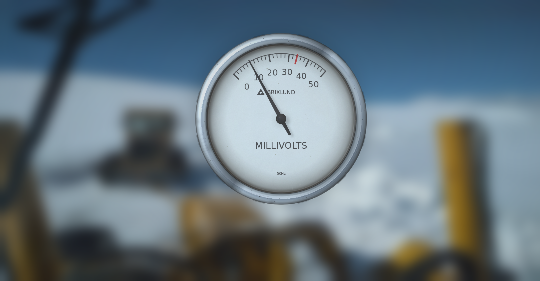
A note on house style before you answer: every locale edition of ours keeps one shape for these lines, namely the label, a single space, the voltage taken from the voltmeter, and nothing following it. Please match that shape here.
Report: 10 mV
